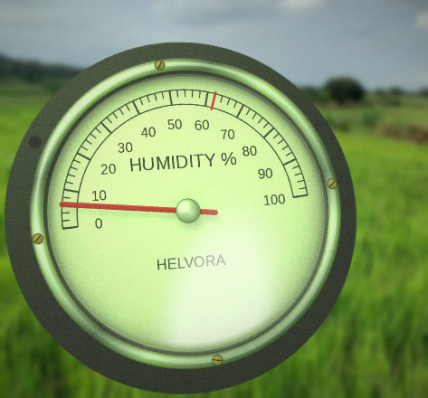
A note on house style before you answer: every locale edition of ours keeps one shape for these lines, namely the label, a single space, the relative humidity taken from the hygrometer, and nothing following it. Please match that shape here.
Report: 6 %
